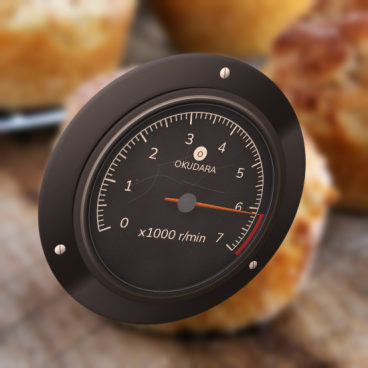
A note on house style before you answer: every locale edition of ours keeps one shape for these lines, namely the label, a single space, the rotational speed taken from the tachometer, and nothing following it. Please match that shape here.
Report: 6100 rpm
